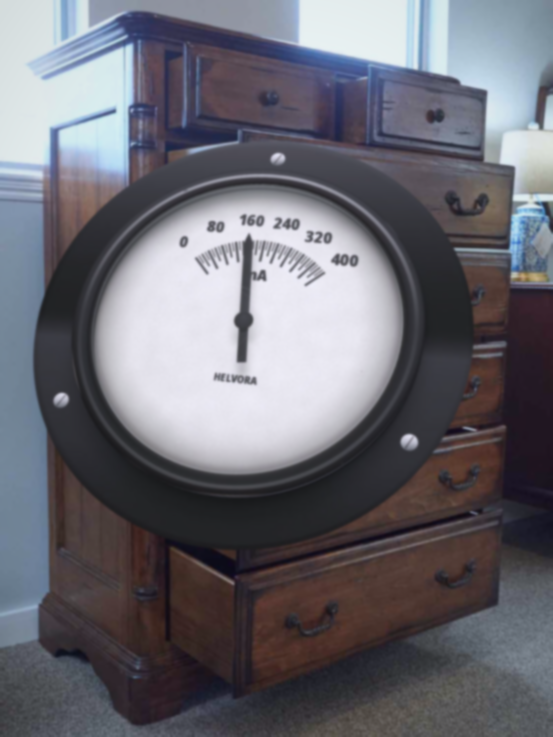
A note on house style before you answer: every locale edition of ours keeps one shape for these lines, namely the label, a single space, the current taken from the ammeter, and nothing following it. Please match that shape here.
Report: 160 mA
